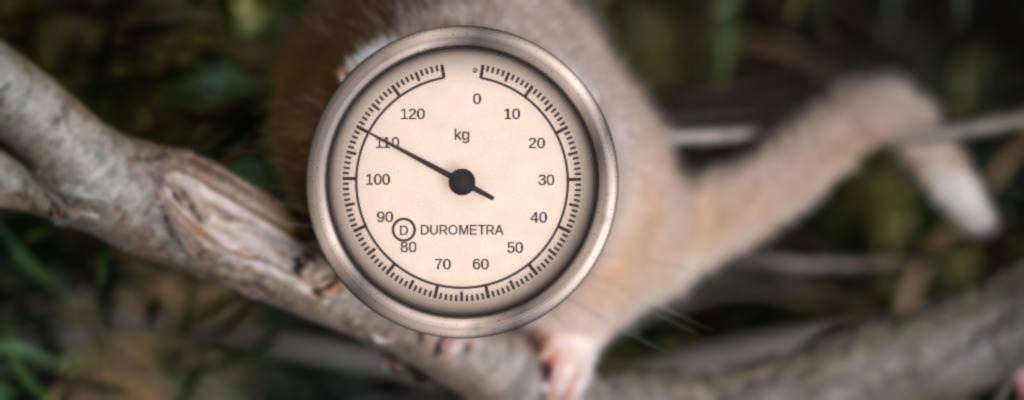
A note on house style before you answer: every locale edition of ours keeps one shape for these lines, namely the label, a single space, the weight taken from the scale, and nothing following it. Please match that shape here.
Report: 110 kg
